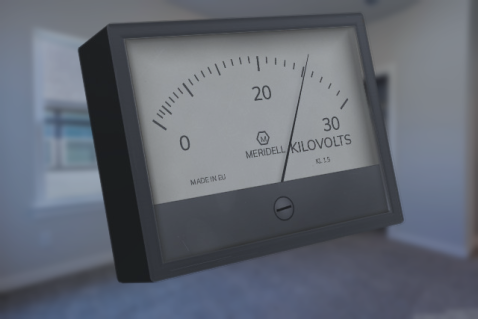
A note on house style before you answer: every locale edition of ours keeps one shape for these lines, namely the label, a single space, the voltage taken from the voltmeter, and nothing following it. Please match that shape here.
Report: 25 kV
